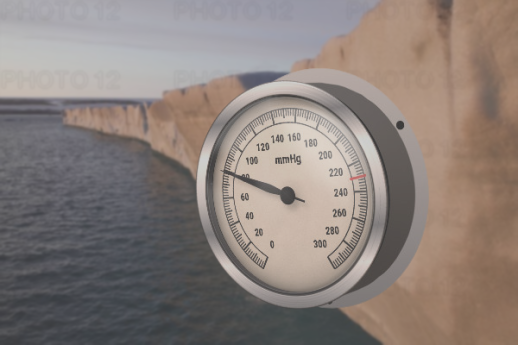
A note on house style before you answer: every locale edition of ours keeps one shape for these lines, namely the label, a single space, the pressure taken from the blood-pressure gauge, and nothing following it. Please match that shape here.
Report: 80 mmHg
